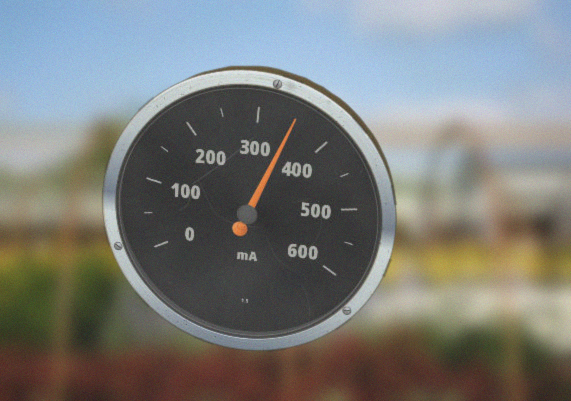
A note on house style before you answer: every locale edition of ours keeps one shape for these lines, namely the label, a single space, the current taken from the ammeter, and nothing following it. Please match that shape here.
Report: 350 mA
